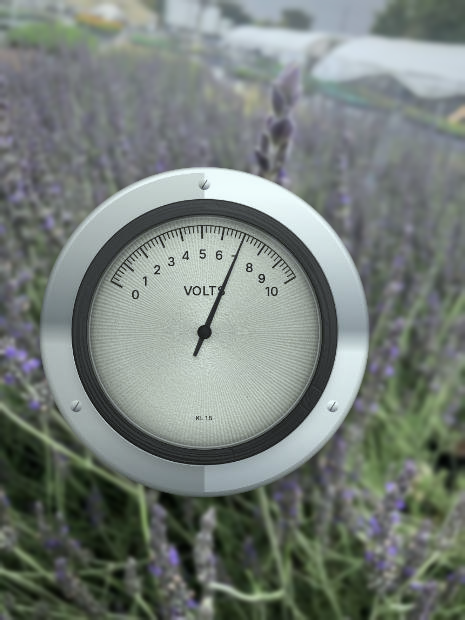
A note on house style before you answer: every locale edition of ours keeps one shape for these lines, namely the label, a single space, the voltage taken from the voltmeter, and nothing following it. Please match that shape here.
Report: 7 V
